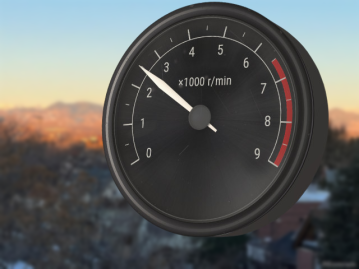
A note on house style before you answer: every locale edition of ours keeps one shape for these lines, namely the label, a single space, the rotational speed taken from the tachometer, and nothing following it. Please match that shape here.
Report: 2500 rpm
